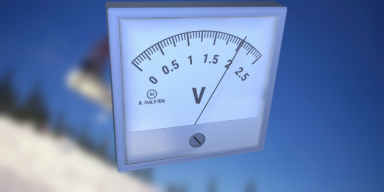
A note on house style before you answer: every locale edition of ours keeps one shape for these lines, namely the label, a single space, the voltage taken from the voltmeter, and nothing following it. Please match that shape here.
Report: 2 V
